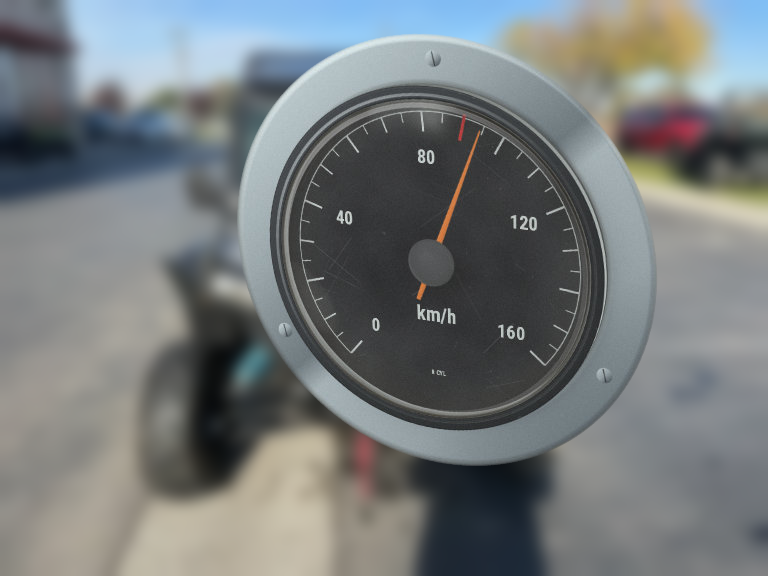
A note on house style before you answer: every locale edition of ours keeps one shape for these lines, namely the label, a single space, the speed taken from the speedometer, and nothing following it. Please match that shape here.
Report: 95 km/h
